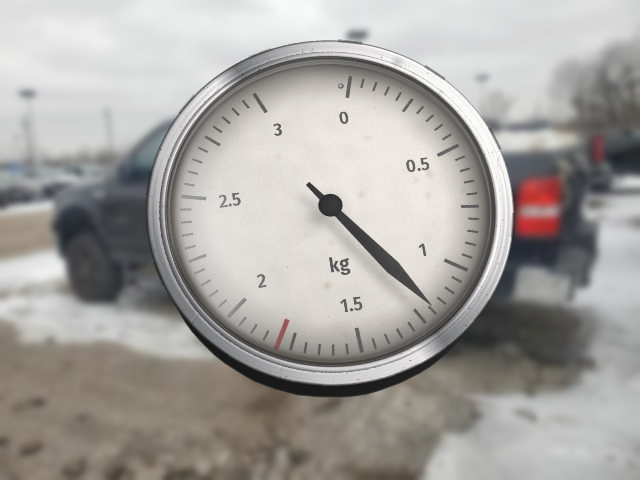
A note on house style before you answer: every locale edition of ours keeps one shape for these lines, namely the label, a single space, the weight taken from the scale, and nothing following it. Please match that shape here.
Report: 1.2 kg
